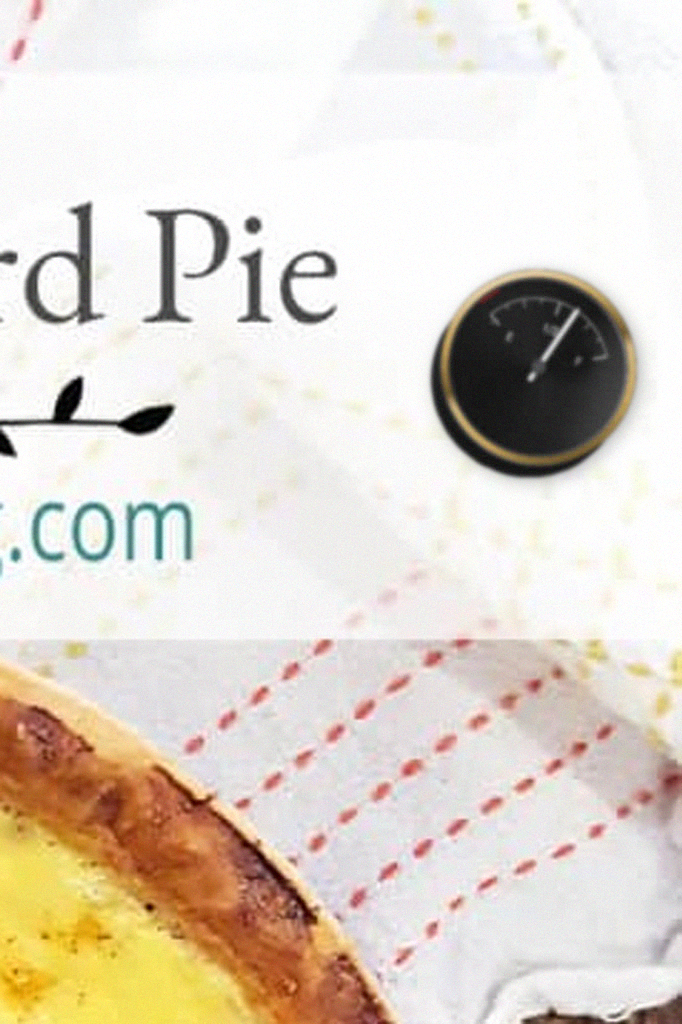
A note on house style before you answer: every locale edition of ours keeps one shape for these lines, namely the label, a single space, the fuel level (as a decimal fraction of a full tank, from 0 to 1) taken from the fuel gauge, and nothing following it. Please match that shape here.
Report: 0.625
